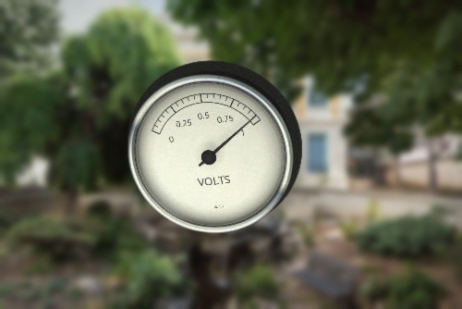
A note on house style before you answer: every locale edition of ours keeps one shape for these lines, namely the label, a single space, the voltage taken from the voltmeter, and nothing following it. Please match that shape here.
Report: 0.95 V
